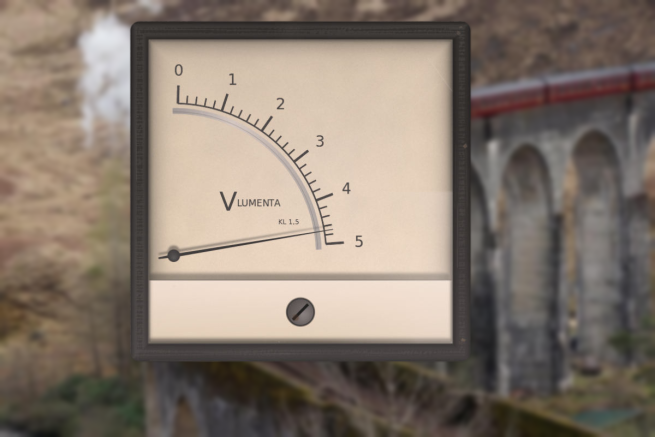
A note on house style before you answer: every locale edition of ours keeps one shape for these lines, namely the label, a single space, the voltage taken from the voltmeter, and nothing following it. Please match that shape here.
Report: 4.7 V
